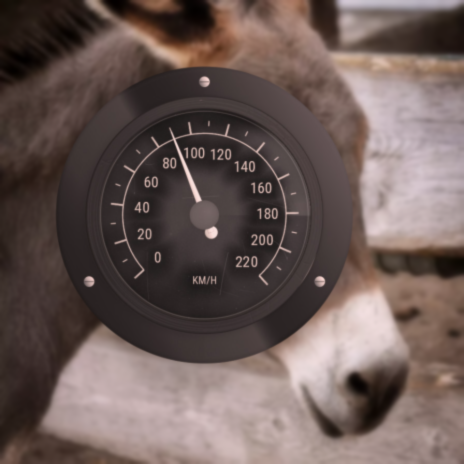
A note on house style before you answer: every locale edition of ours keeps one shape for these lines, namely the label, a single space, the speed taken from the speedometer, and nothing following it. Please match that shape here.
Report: 90 km/h
